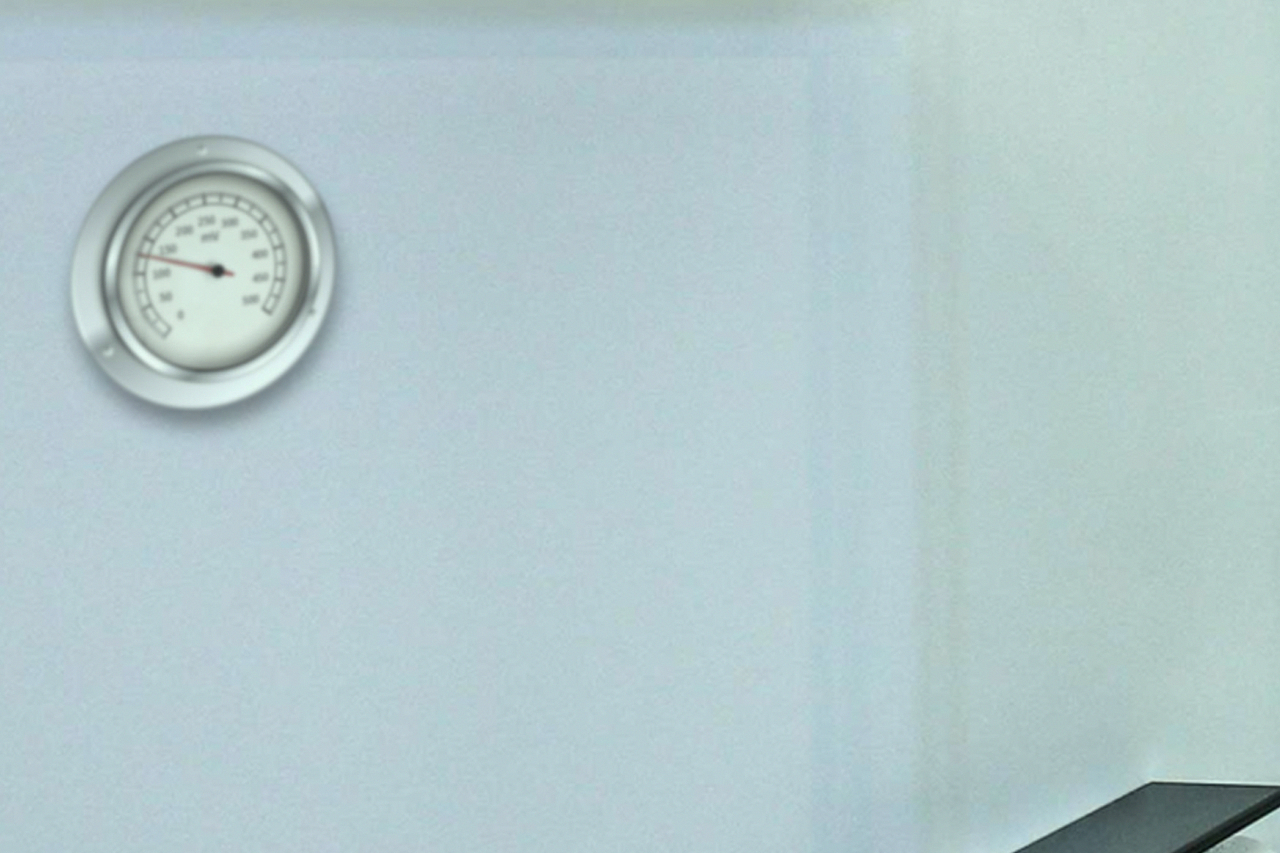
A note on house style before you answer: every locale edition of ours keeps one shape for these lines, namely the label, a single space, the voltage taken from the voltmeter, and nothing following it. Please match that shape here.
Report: 125 mV
